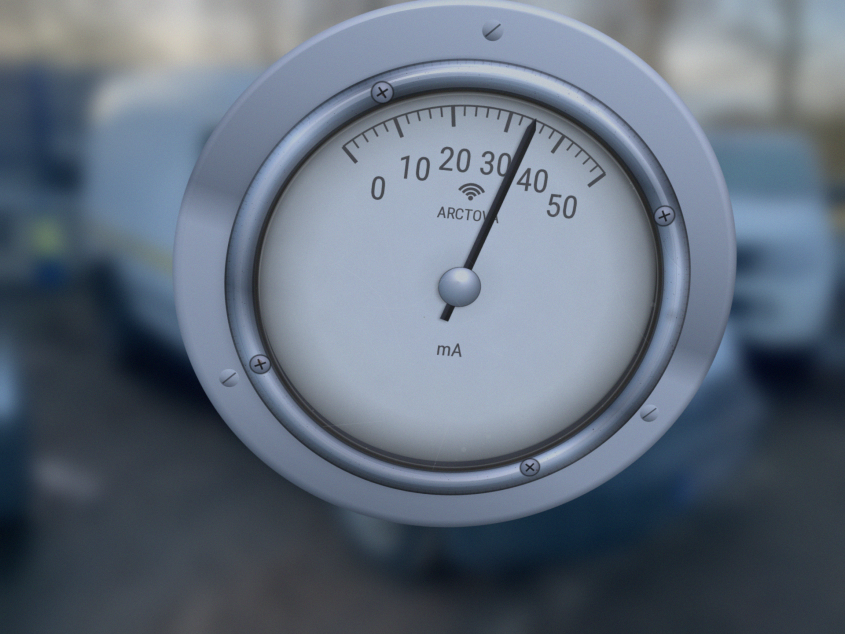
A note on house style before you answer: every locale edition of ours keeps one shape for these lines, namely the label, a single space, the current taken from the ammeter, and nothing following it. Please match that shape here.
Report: 34 mA
